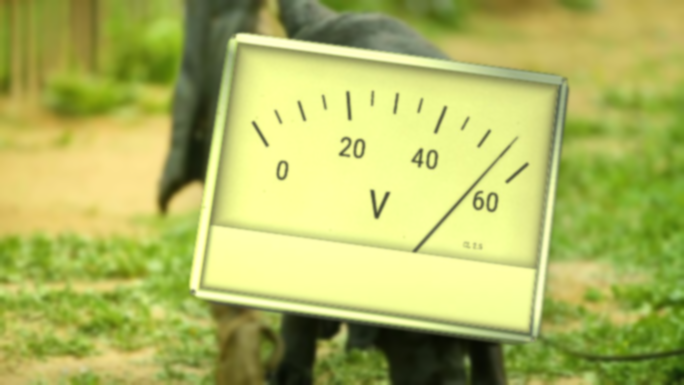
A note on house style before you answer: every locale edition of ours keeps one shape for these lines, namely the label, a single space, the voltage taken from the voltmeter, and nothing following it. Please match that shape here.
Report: 55 V
